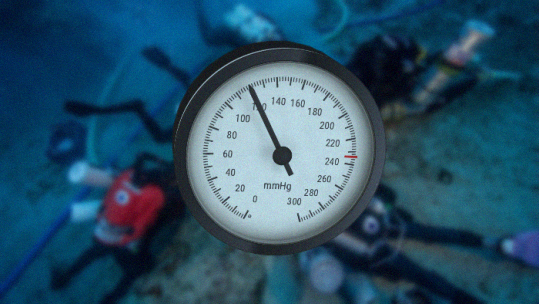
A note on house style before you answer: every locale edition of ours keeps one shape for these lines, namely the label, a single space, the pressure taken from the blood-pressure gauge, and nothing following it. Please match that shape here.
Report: 120 mmHg
